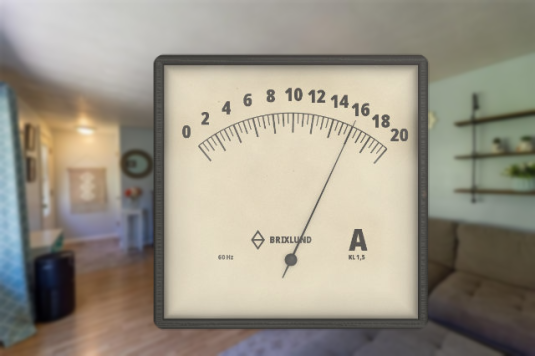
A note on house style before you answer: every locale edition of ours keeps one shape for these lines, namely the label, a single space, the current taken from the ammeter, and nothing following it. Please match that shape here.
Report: 16 A
